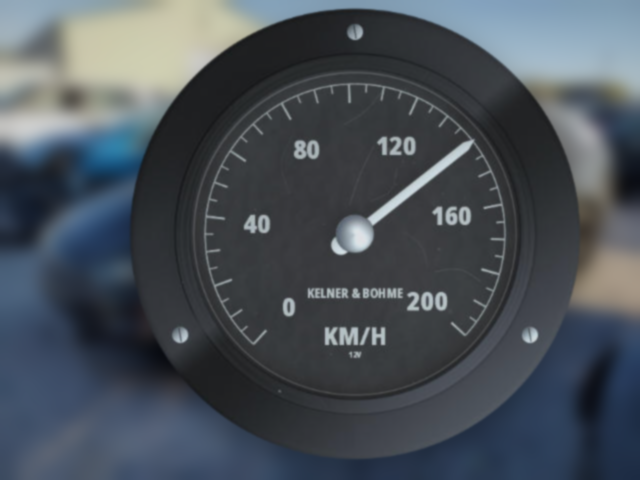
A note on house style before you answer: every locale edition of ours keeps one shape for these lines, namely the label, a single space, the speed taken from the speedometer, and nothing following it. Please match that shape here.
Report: 140 km/h
